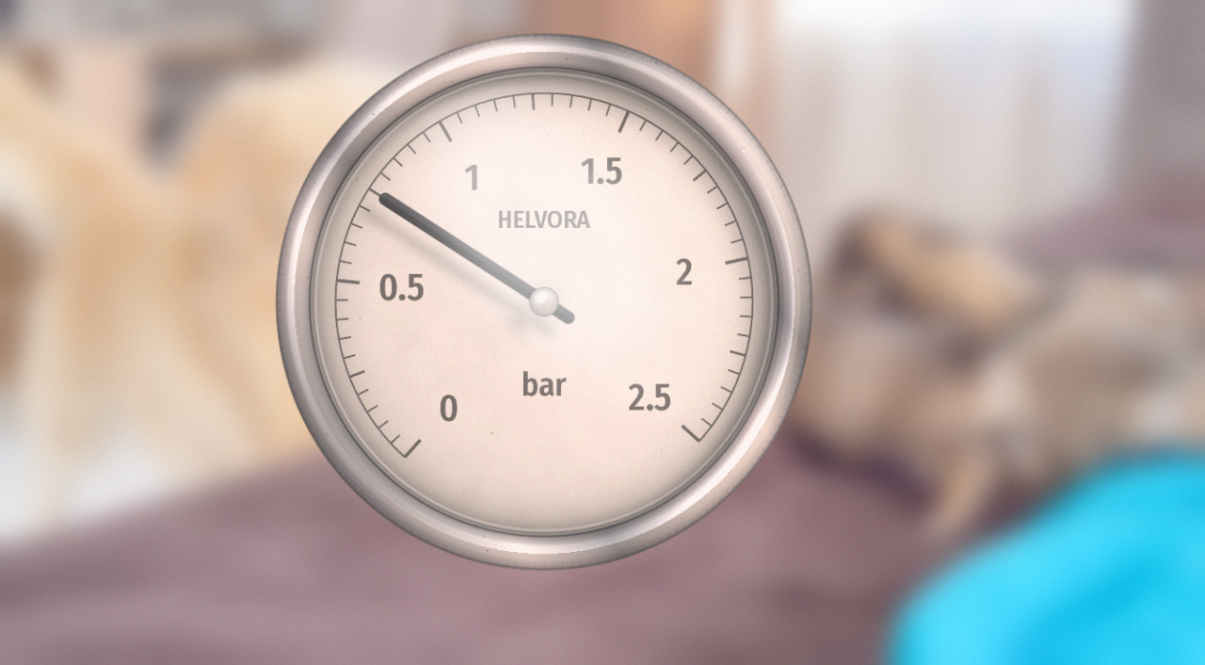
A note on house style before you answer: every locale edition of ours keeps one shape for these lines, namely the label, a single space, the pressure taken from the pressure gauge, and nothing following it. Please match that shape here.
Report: 0.75 bar
